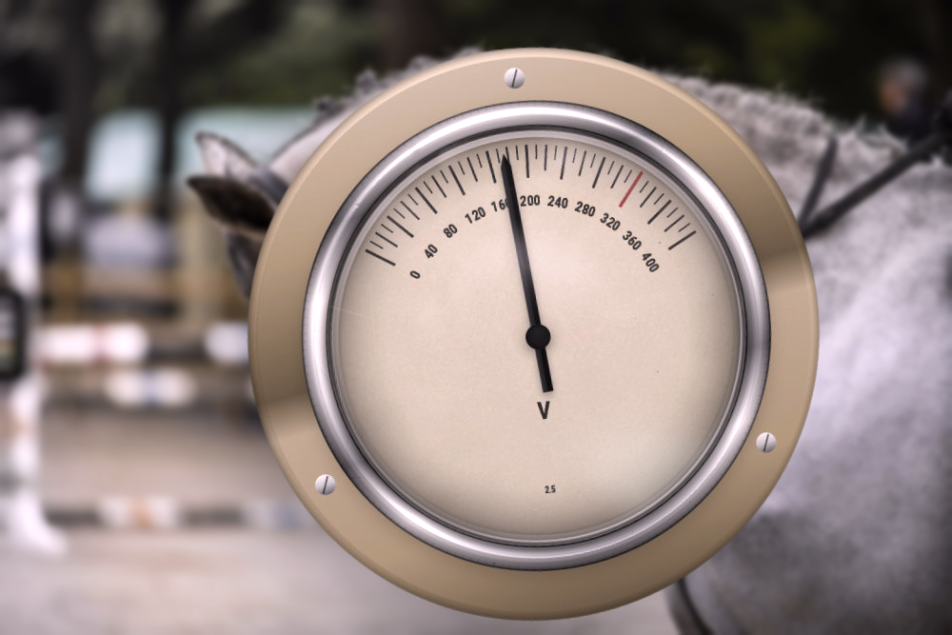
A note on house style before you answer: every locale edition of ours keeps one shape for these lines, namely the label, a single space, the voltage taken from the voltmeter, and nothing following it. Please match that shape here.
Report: 175 V
